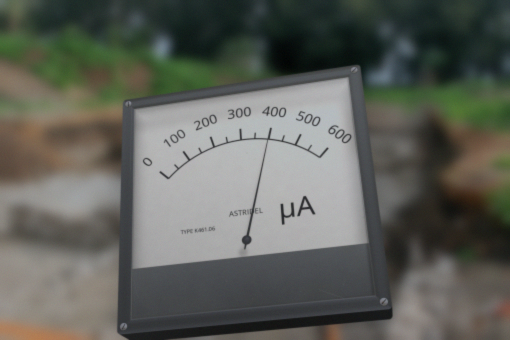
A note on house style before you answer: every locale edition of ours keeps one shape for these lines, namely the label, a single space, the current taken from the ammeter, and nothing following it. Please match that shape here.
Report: 400 µA
